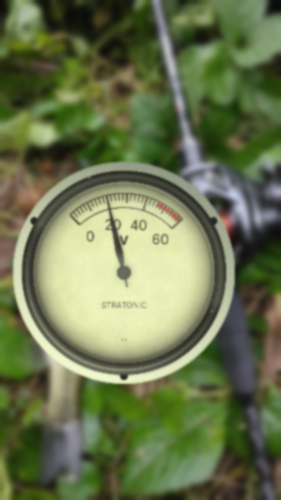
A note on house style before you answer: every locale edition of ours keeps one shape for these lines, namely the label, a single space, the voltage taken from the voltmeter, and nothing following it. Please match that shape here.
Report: 20 V
